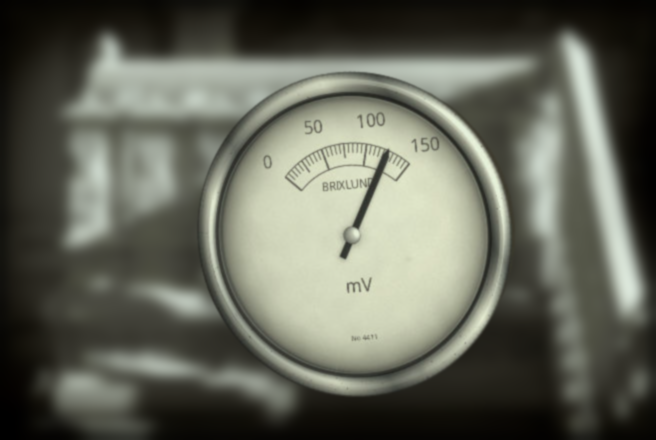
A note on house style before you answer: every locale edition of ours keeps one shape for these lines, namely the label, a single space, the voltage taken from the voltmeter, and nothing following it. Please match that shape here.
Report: 125 mV
